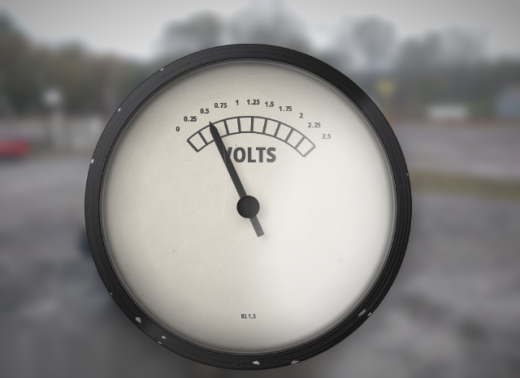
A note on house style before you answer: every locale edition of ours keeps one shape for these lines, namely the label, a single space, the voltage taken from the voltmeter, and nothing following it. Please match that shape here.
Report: 0.5 V
